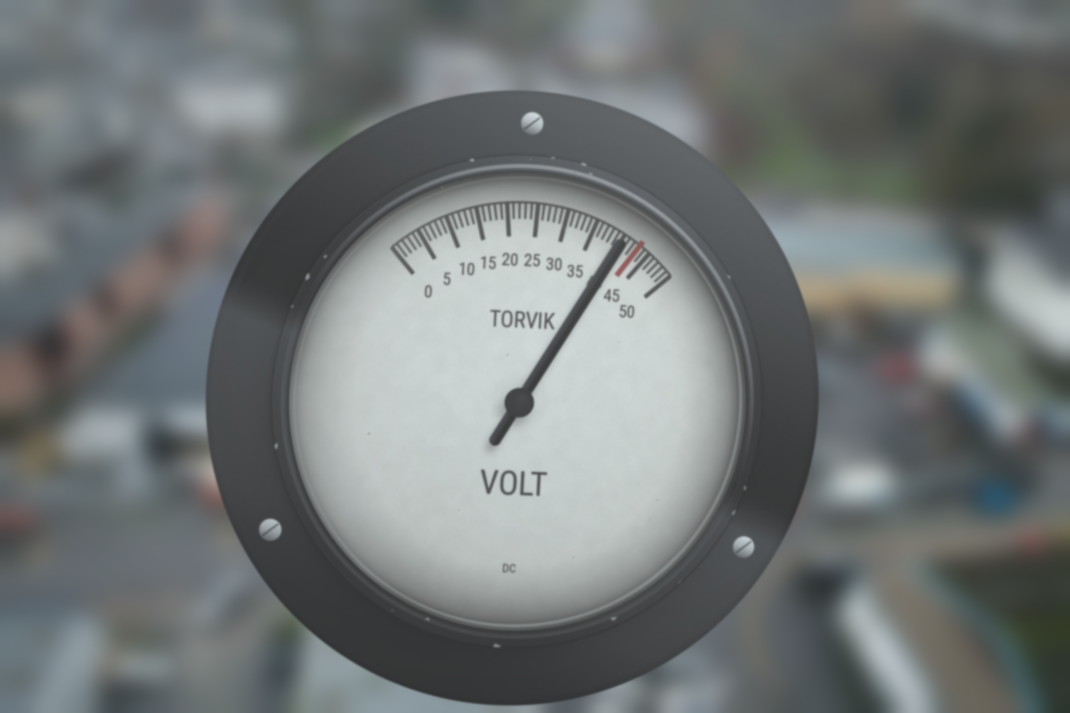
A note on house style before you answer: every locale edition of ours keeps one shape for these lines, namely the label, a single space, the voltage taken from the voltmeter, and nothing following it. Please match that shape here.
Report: 40 V
